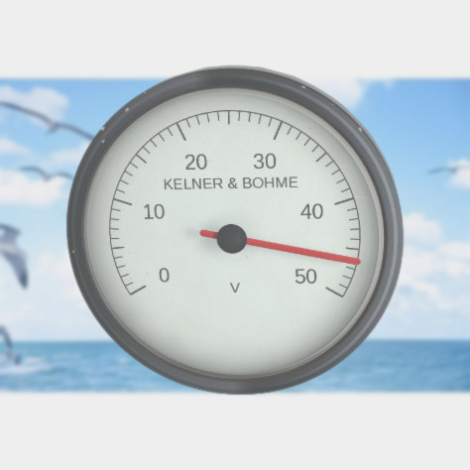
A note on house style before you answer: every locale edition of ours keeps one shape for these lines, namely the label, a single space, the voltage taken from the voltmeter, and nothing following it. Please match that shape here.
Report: 46 V
